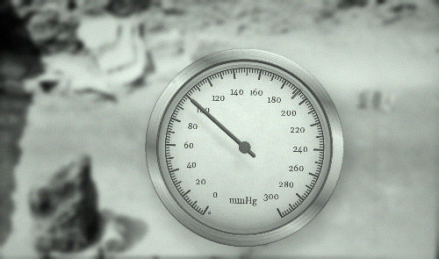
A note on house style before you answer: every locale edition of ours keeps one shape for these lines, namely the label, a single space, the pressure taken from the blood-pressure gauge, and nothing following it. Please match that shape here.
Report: 100 mmHg
